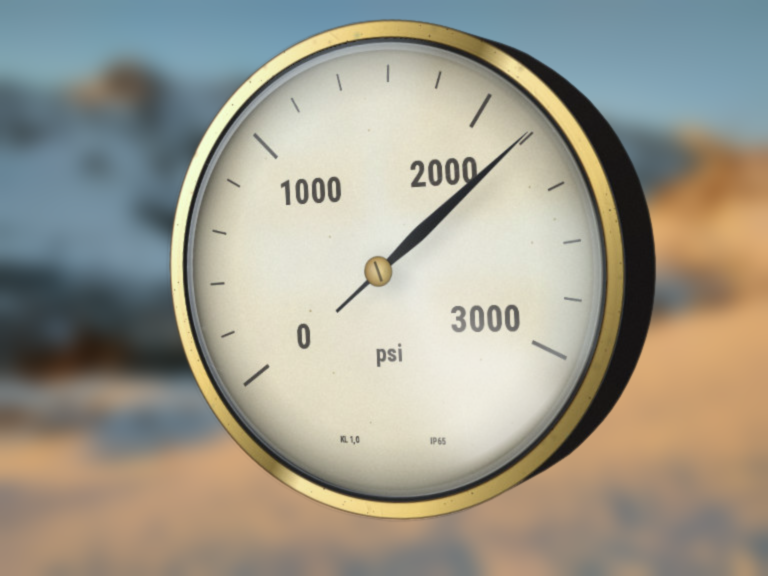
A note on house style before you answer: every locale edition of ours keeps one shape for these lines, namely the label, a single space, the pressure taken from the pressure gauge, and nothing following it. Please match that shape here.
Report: 2200 psi
